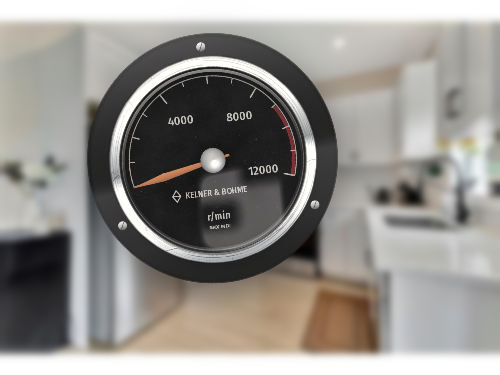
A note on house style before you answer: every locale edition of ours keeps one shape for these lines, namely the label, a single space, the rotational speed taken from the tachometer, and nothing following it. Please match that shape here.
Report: 0 rpm
